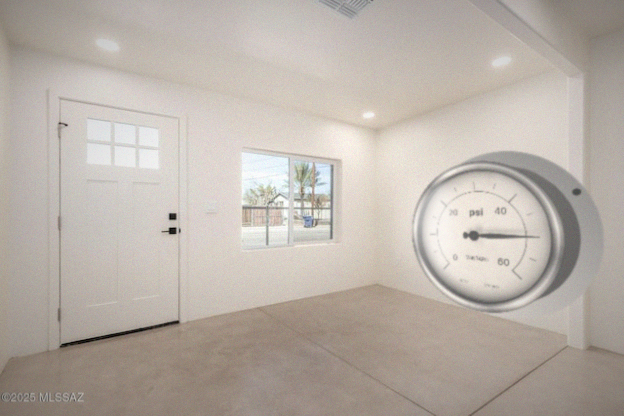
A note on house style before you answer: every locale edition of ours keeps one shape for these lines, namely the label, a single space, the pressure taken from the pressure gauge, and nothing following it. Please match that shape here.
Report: 50 psi
